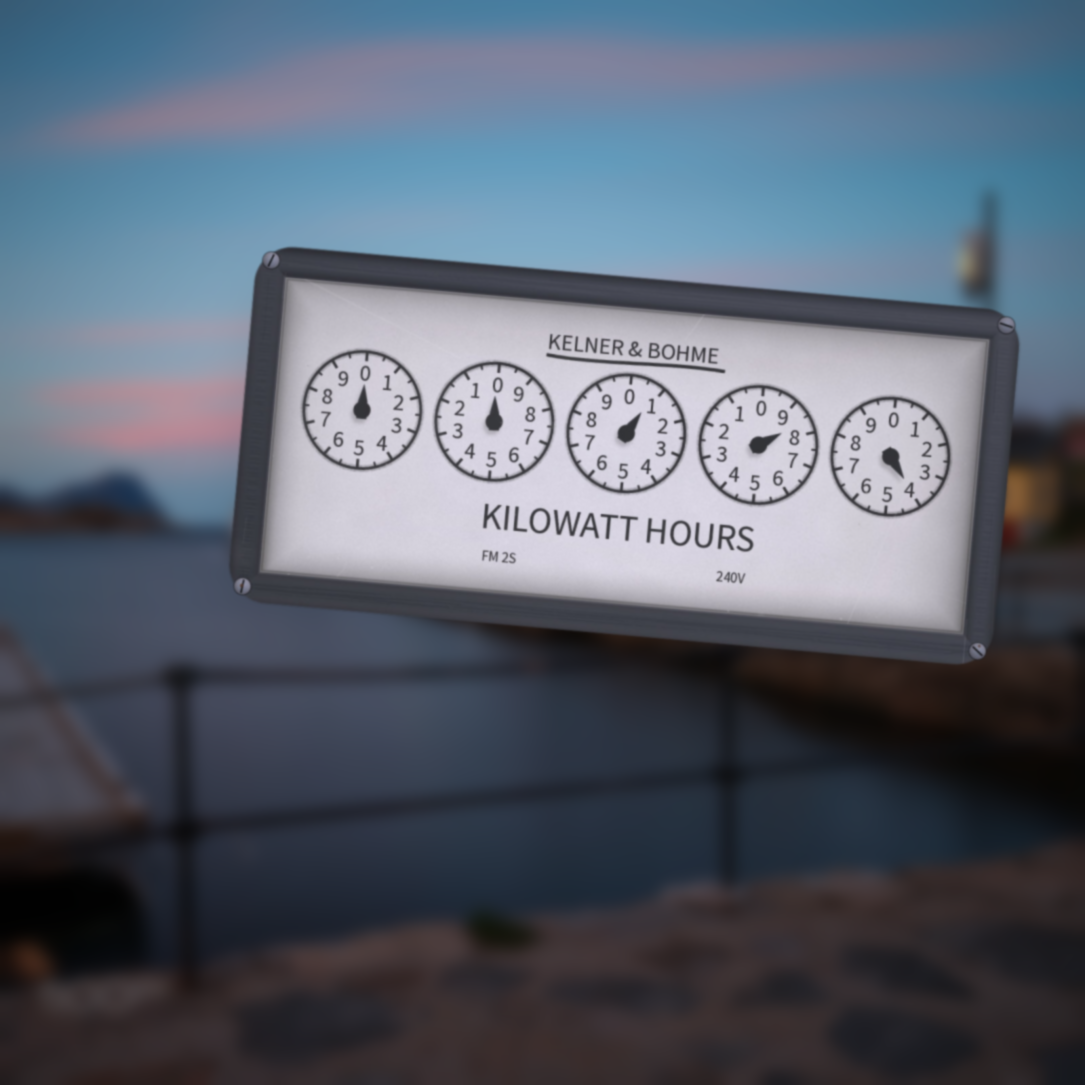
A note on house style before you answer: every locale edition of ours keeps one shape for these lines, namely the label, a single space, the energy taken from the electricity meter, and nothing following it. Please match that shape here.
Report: 84 kWh
